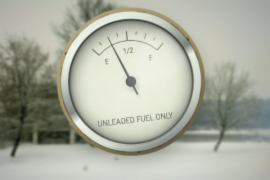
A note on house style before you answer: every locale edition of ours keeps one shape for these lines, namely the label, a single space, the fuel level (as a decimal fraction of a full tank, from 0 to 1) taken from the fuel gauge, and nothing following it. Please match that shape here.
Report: 0.25
